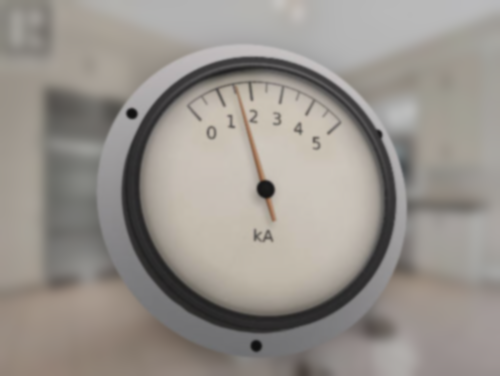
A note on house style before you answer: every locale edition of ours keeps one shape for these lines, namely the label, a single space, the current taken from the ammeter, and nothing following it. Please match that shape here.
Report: 1.5 kA
